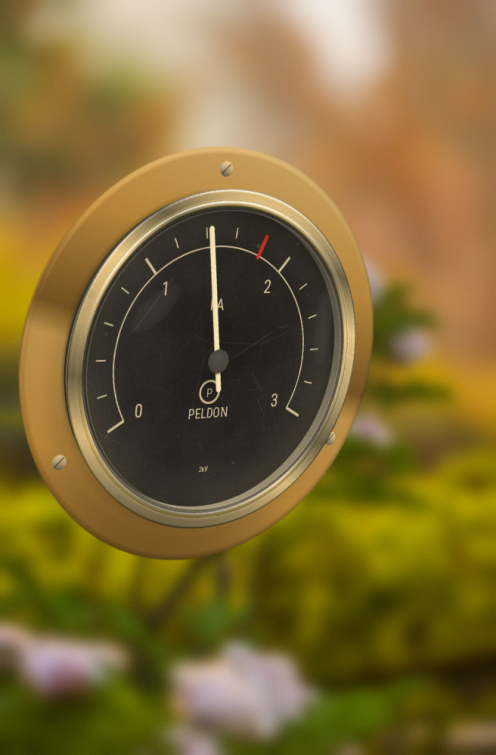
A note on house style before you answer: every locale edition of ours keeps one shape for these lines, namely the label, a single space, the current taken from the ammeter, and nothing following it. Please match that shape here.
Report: 1.4 kA
